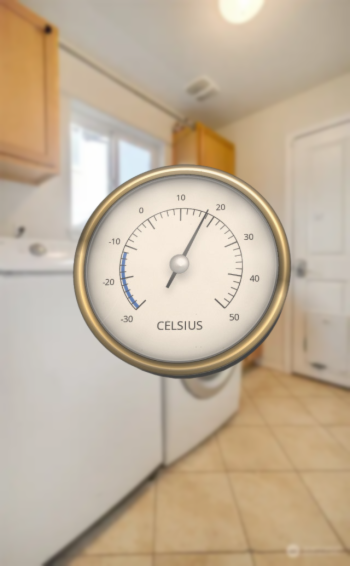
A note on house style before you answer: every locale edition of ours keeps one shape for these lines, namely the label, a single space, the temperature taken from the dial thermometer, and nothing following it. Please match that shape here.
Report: 18 °C
